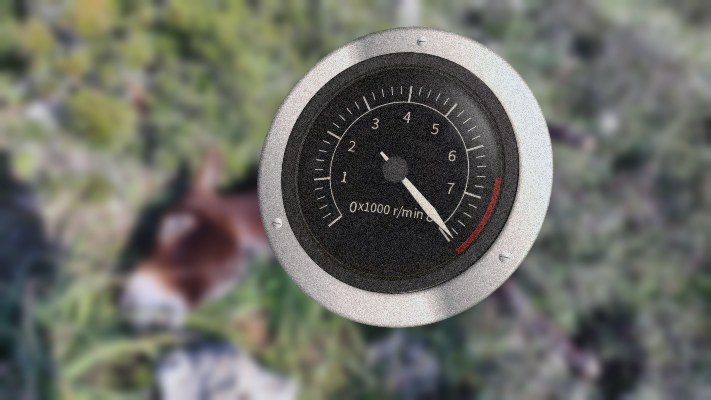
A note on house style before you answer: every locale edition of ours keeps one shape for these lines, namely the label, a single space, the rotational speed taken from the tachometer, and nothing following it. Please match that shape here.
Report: 7900 rpm
